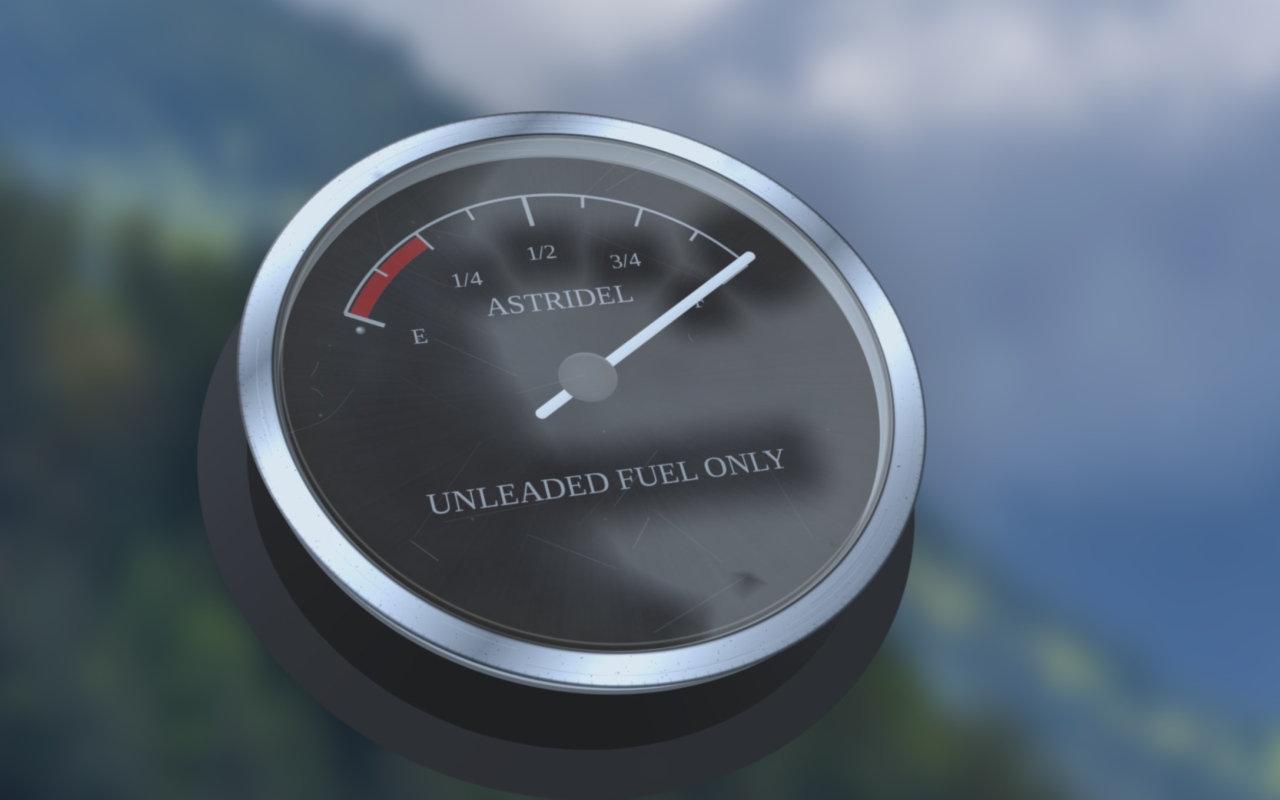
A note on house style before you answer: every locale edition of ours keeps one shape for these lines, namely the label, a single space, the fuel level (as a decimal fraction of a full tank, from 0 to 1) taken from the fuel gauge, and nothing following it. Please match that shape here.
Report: 1
